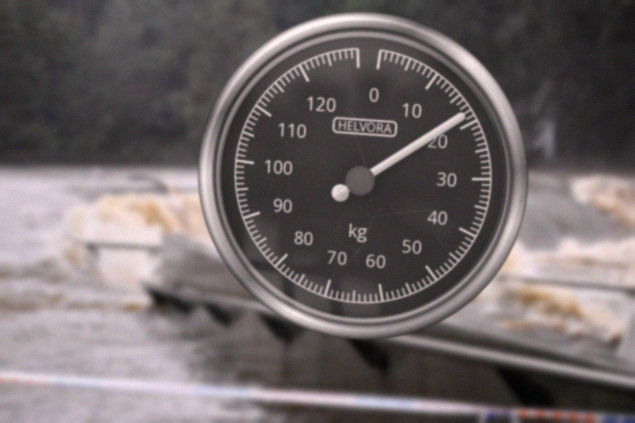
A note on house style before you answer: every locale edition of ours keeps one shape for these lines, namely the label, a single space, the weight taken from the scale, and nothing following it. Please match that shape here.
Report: 18 kg
